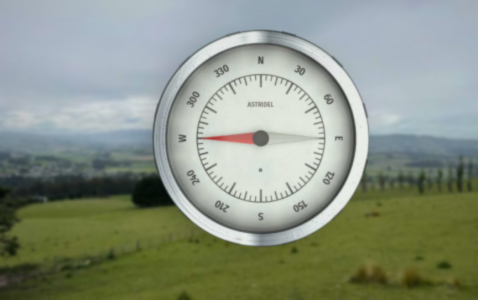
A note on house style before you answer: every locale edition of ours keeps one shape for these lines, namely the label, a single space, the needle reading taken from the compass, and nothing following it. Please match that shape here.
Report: 270 °
